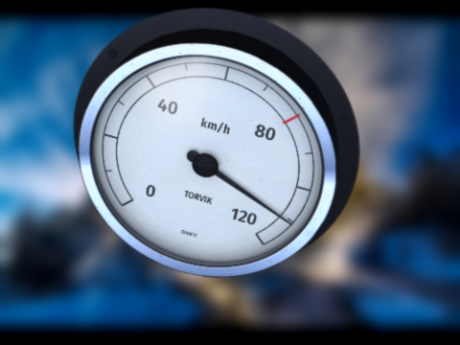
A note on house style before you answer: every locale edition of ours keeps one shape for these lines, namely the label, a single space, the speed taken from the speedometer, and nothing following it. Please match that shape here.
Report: 110 km/h
